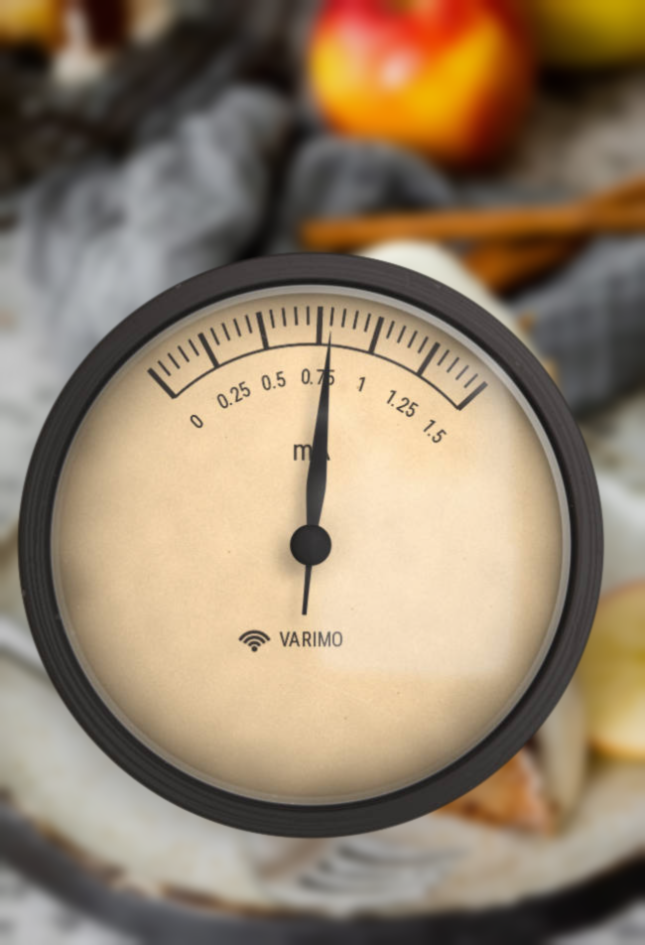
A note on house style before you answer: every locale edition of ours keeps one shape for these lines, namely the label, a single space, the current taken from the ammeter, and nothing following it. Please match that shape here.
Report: 0.8 mA
